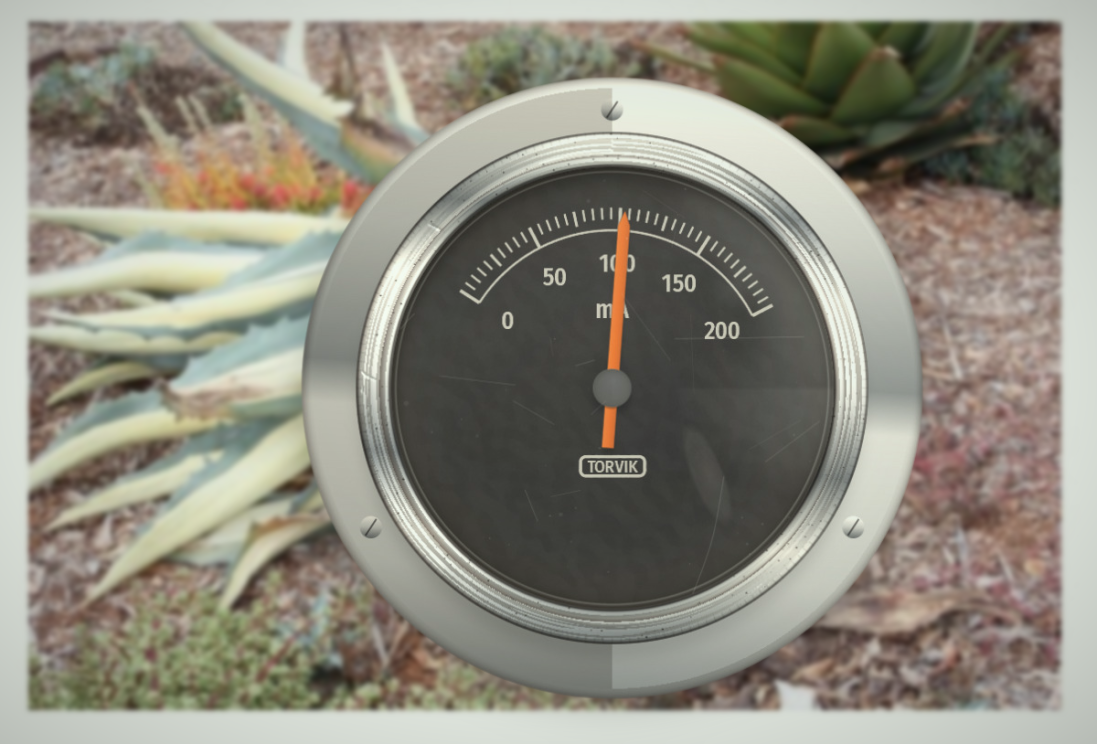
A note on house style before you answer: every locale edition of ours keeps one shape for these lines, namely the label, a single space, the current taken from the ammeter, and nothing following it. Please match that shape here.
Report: 102.5 mA
